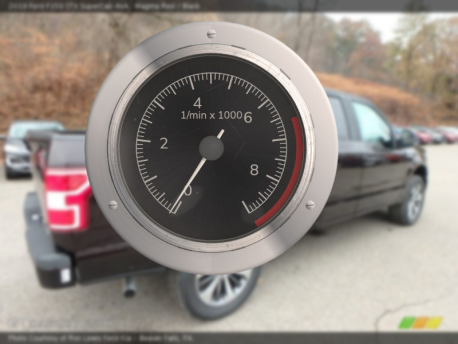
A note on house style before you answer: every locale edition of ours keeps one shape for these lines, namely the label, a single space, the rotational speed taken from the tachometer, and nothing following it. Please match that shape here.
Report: 100 rpm
